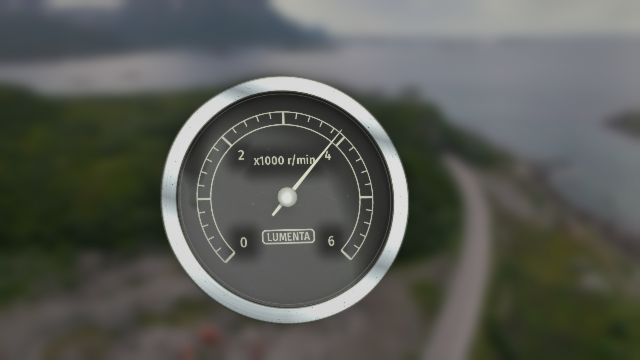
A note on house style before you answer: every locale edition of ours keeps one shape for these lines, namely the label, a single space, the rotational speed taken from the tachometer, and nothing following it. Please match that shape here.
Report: 3900 rpm
